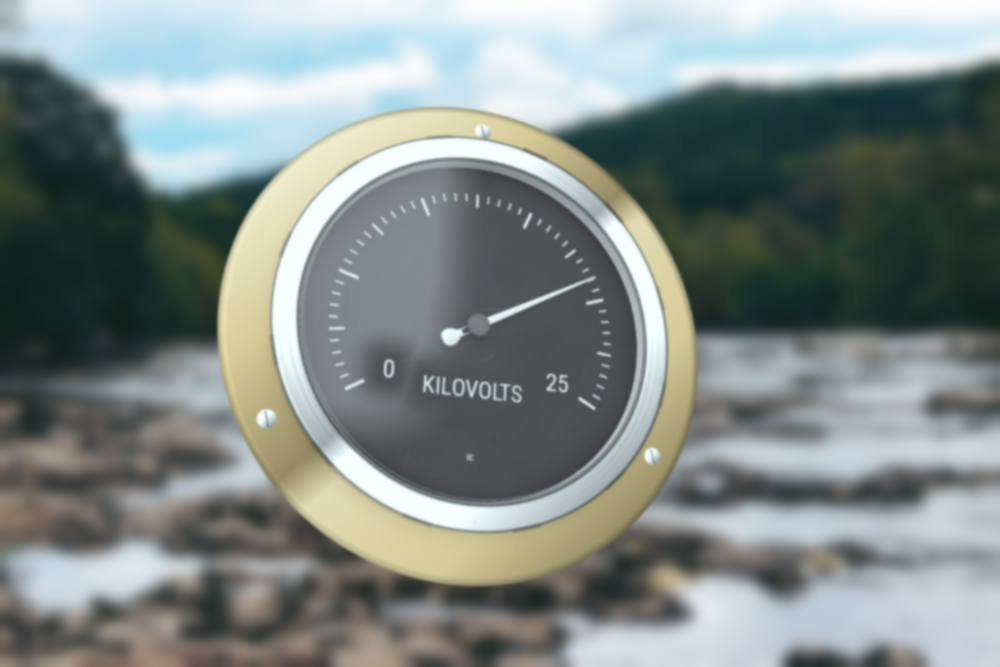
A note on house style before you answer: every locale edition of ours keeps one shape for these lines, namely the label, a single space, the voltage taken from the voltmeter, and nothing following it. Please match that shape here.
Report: 19 kV
